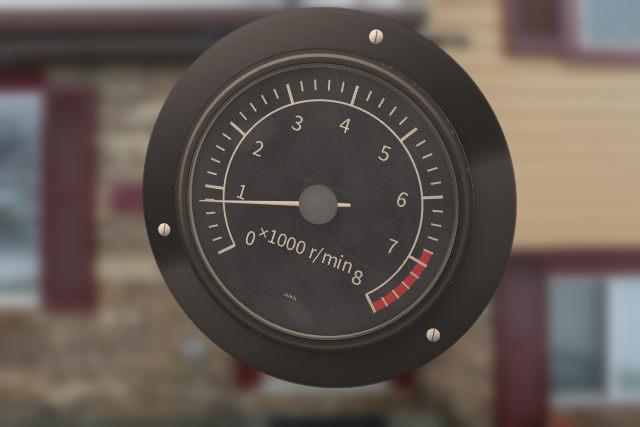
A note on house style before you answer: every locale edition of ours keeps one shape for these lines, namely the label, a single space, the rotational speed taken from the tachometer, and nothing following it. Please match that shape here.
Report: 800 rpm
